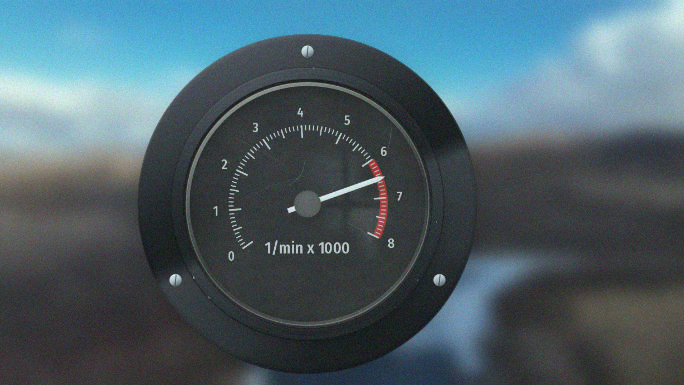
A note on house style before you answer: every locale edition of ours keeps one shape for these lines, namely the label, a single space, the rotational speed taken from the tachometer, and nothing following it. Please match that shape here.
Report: 6500 rpm
